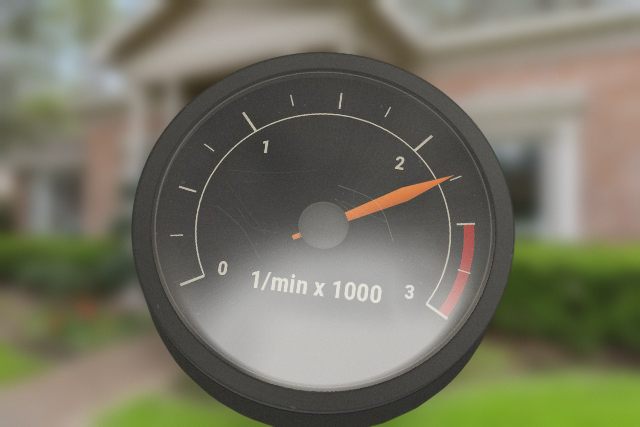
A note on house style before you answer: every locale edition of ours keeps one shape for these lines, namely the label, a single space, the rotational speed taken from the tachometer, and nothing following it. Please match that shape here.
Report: 2250 rpm
